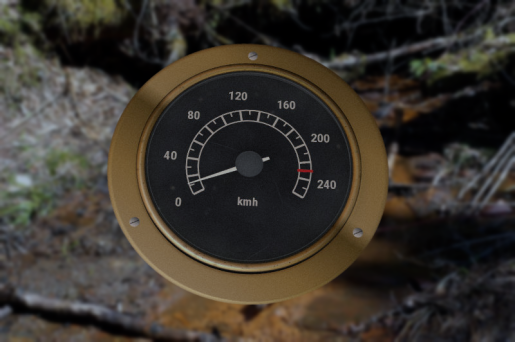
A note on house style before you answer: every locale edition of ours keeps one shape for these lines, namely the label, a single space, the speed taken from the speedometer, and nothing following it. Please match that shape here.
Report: 10 km/h
